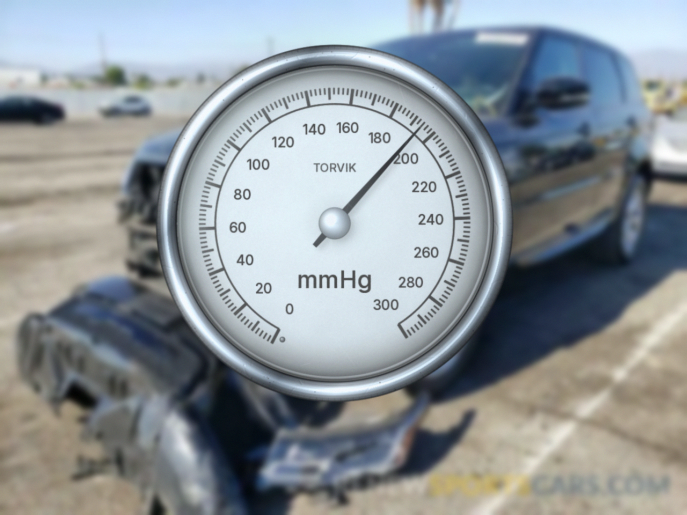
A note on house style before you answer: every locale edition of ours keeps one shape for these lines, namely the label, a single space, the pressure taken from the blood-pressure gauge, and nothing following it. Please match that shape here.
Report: 194 mmHg
